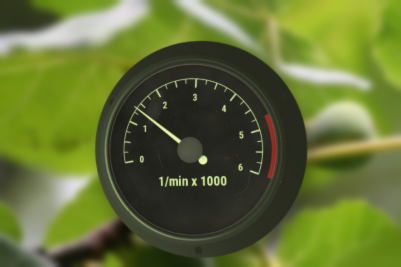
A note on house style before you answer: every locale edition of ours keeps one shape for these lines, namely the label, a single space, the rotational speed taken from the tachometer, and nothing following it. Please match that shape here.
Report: 1375 rpm
